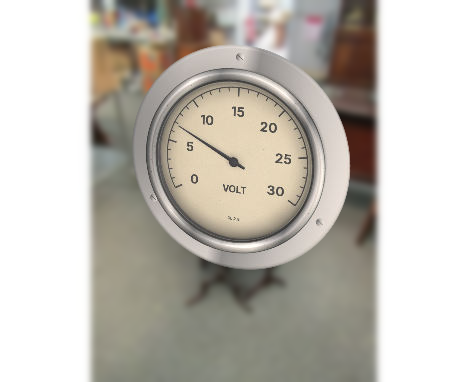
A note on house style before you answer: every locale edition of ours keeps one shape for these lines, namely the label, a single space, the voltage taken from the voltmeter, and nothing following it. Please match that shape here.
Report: 7 V
